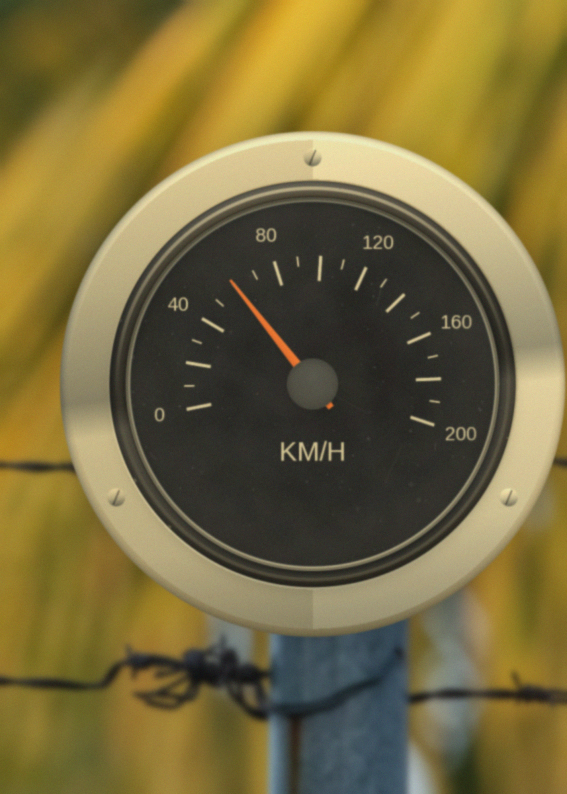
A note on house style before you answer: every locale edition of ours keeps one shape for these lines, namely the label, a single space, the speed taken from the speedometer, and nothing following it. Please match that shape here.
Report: 60 km/h
